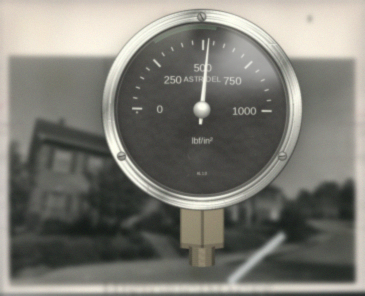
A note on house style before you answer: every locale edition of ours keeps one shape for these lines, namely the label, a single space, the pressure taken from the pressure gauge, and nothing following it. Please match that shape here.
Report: 525 psi
